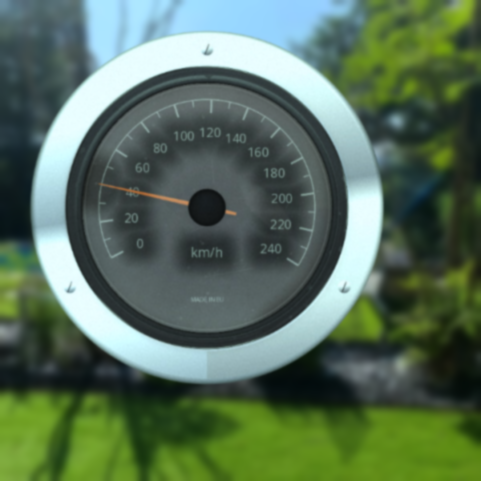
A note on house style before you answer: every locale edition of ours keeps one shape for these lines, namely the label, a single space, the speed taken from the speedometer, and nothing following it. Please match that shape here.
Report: 40 km/h
